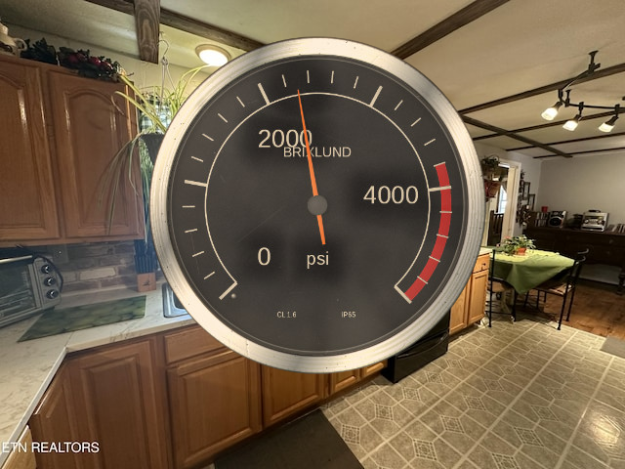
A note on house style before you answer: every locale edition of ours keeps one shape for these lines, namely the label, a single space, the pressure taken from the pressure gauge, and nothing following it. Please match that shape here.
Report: 2300 psi
